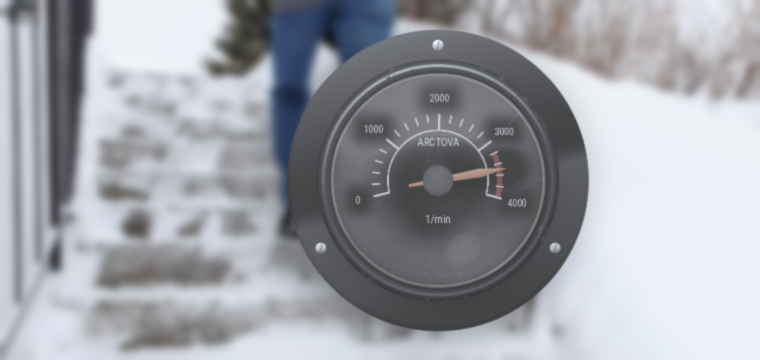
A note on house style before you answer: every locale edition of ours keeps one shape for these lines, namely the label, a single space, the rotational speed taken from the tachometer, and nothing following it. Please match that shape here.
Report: 3500 rpm
